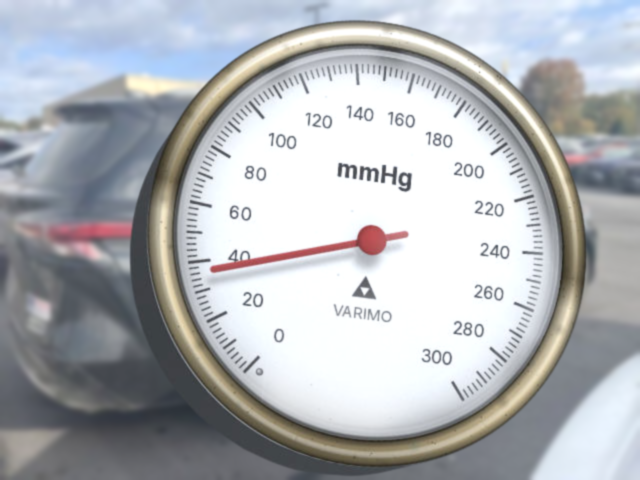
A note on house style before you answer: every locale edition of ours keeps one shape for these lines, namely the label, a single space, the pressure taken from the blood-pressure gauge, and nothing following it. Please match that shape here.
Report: 36 mmHg
